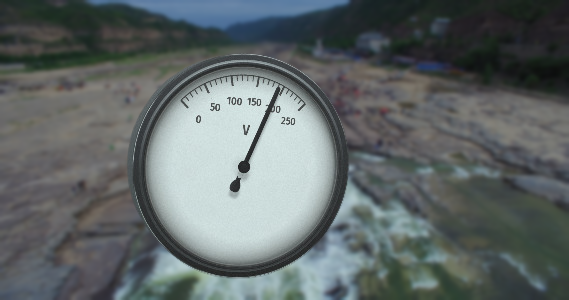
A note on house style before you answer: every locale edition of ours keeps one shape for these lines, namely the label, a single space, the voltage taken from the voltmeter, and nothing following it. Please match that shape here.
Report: 190 V
